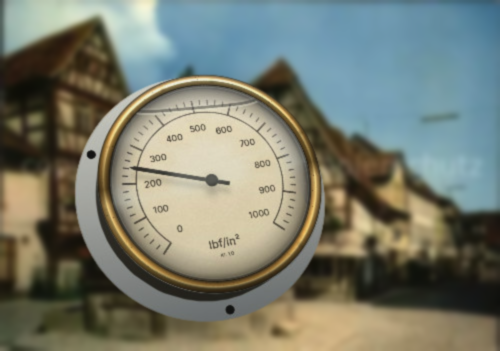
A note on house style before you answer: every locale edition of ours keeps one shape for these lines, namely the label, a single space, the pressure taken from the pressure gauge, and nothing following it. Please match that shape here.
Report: 240 psi
